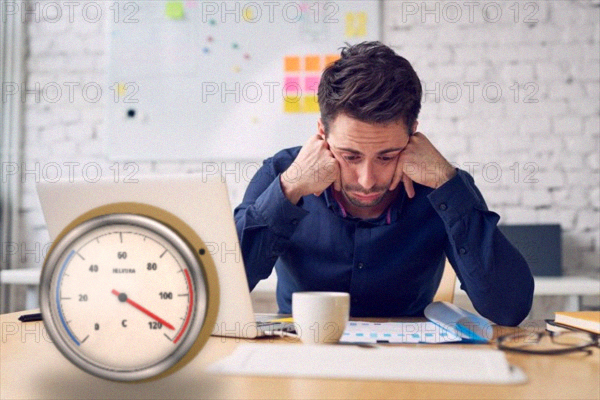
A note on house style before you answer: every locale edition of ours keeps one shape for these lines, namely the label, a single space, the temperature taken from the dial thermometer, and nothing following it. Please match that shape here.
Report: 115 °C
